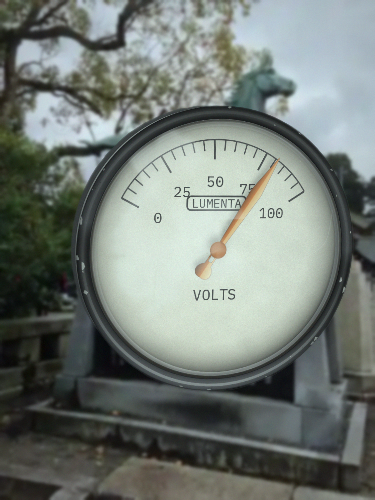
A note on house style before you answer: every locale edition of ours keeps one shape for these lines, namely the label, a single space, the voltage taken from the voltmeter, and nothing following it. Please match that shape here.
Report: 80 V
